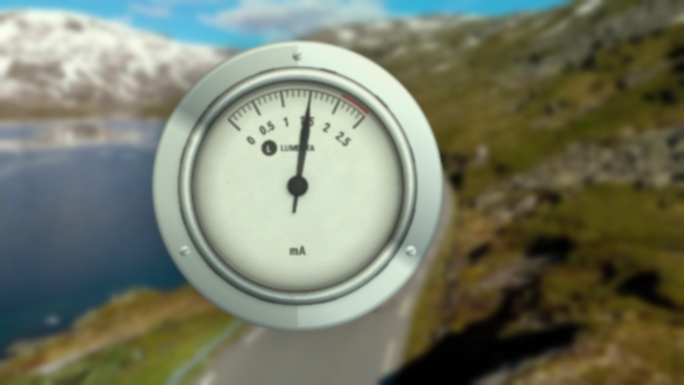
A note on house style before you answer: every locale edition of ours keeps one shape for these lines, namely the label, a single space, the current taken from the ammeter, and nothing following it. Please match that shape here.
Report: 1.5 mA
